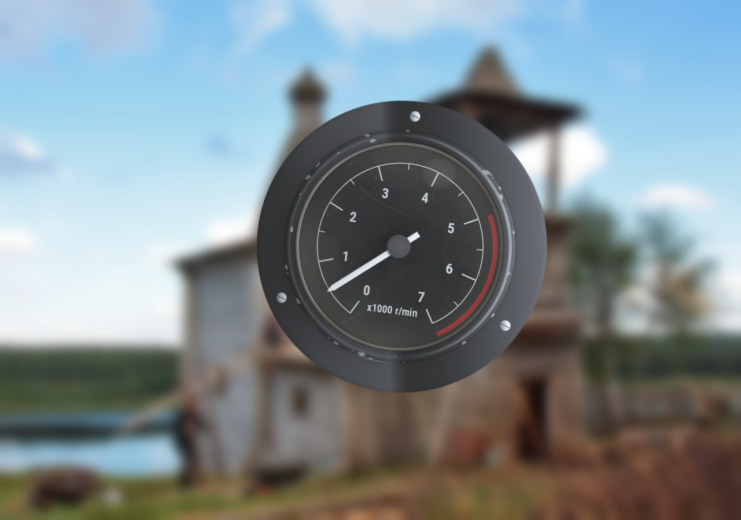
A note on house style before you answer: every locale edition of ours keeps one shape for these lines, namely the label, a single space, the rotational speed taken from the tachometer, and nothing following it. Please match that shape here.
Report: 500 rpm
